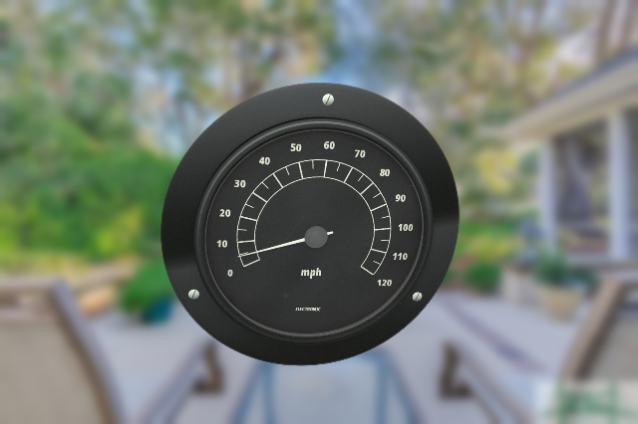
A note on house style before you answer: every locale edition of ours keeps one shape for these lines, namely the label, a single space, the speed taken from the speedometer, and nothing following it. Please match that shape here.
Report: 5 mph
